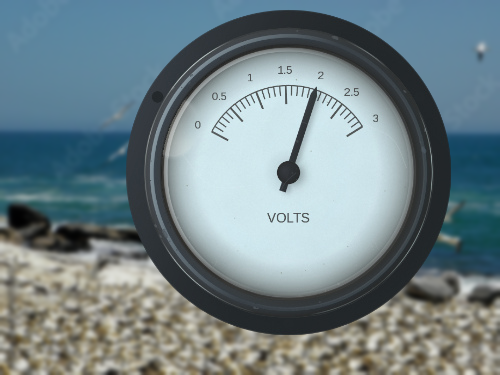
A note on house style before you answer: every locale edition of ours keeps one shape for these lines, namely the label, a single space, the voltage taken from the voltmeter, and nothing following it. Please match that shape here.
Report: 2 V
